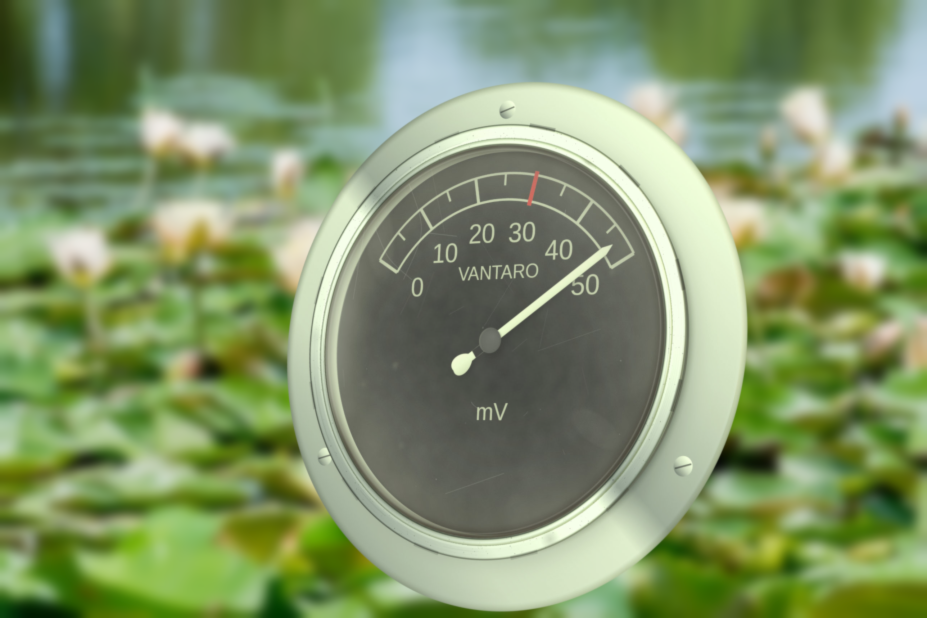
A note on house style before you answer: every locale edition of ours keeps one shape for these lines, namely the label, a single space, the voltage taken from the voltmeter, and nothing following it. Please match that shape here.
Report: 47.5 mV
